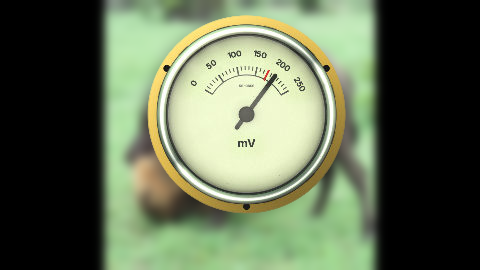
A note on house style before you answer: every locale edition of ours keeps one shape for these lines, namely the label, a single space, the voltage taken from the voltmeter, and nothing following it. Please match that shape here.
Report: 200 mV
